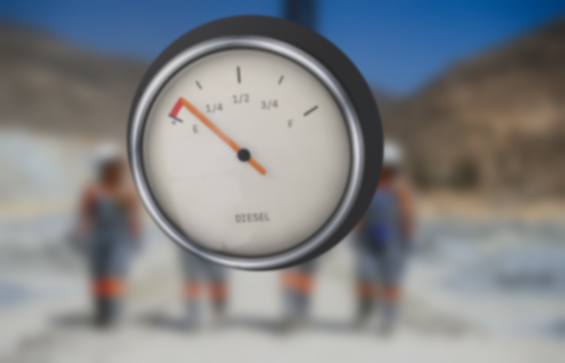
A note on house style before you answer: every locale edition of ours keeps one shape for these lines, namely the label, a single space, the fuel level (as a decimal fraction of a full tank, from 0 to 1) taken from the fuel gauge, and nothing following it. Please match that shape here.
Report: 0.125
